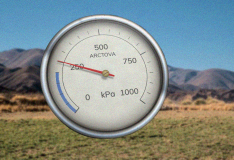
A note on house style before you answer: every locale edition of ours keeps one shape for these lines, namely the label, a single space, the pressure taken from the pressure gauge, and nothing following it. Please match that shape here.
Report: 250 kPa
